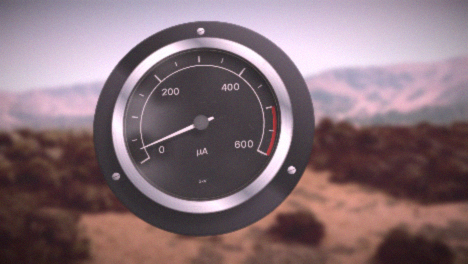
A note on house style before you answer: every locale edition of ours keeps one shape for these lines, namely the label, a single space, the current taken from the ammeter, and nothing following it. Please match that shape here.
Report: 25 µA
